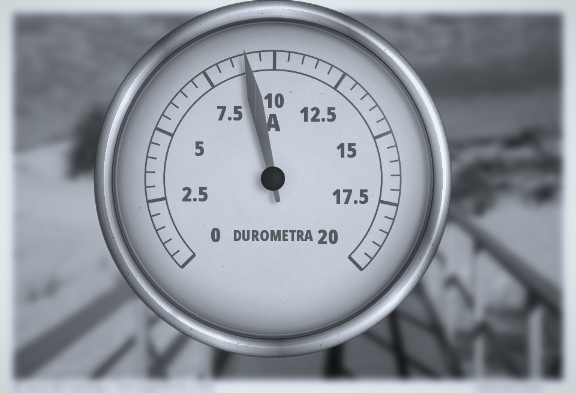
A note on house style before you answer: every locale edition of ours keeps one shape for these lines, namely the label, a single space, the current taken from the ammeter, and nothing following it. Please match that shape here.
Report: 9 A
